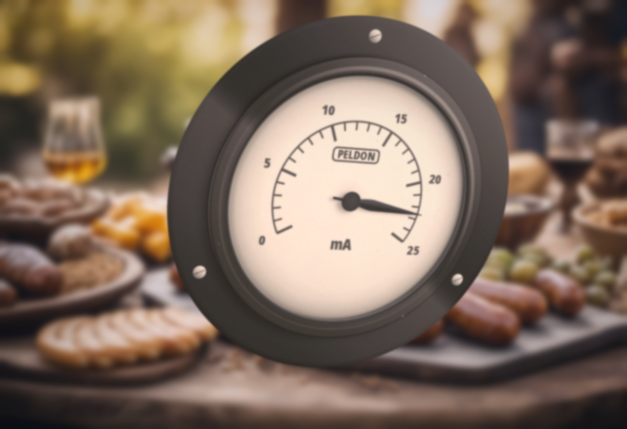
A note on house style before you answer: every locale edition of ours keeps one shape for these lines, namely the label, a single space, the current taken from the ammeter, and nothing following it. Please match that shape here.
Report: 22.5 mA
